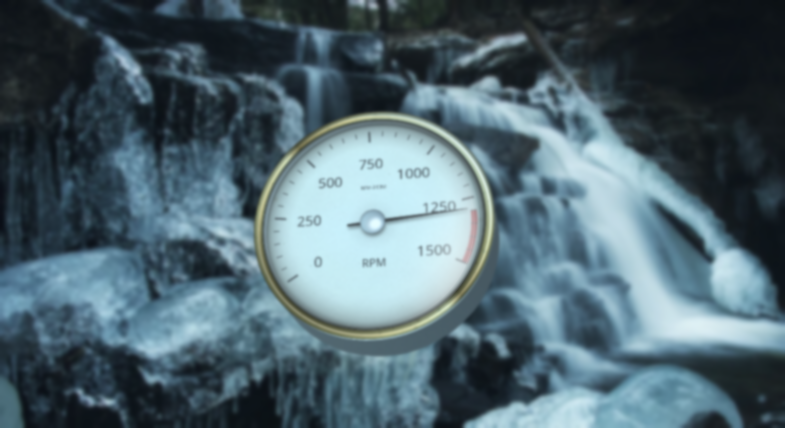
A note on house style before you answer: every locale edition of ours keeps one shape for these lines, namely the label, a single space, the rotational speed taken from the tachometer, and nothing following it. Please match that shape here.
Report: 1300 rpm
